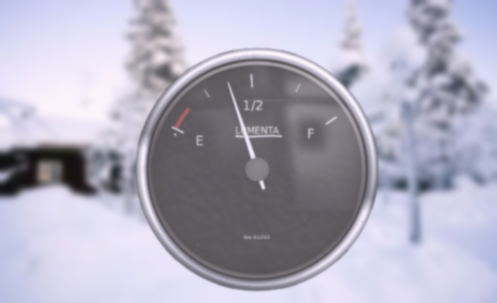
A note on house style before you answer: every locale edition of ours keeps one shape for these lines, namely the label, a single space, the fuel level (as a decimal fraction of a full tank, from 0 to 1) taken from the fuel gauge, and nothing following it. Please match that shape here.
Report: 0.375
